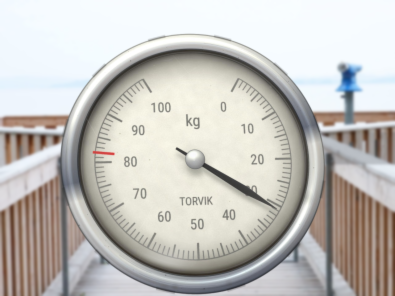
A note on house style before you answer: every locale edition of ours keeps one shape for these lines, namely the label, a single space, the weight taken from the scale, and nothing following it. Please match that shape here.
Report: 31 kg
